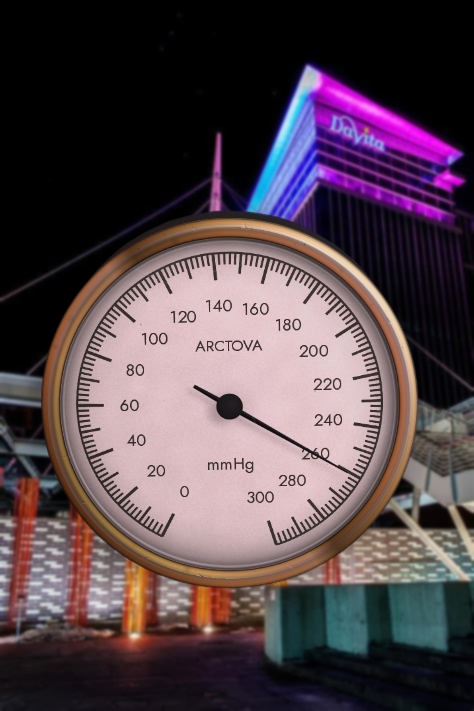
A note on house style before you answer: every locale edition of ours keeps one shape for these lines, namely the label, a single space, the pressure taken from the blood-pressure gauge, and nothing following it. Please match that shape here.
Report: 260 mmHg
